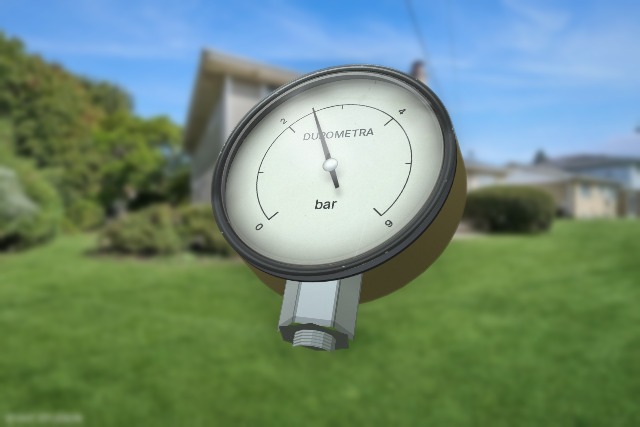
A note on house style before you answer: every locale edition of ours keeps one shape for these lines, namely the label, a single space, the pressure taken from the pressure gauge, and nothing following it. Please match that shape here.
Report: 2.5 bar
